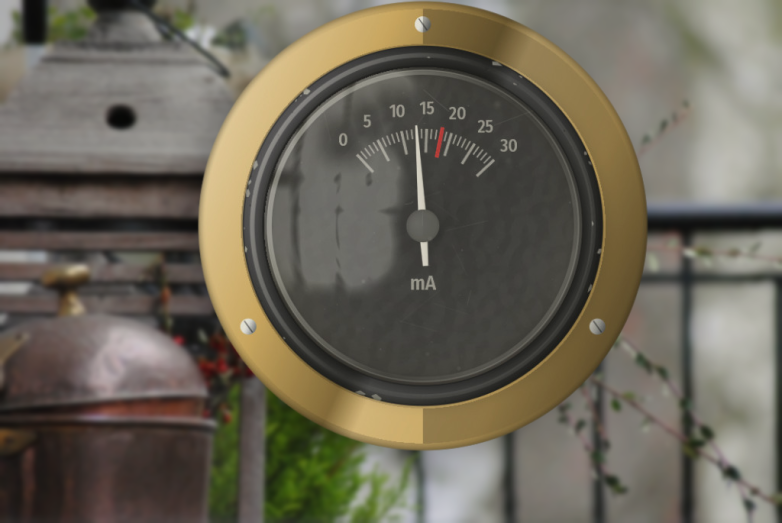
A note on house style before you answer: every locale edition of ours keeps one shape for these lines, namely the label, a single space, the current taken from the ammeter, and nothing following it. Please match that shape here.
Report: 13 mA
